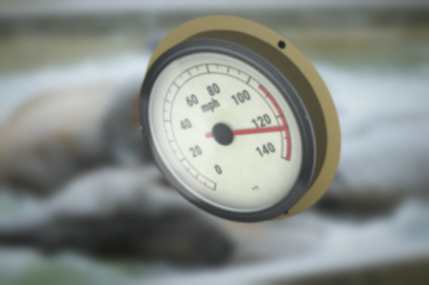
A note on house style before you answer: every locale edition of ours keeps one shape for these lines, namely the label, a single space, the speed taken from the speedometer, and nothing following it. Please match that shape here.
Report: 125 mph
